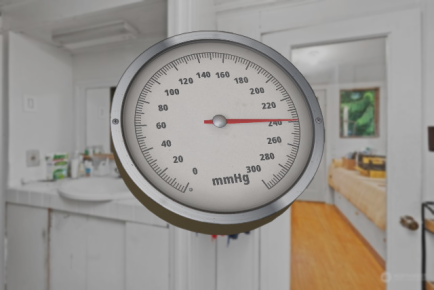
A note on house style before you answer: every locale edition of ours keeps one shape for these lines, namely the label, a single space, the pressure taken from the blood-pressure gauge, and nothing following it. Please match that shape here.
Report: 240 mmHg
